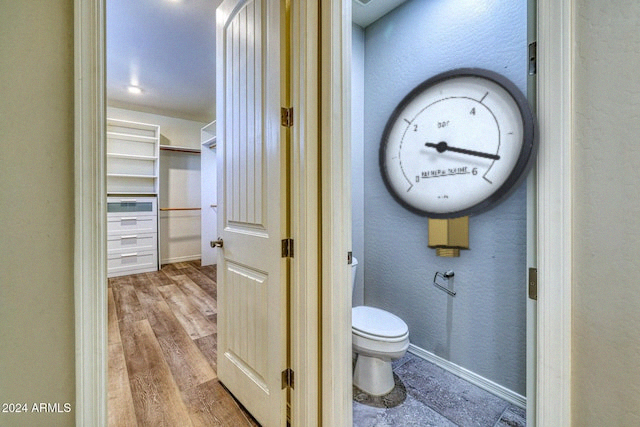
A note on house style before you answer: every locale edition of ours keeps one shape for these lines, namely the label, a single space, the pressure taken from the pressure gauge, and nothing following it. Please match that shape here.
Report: 5.5 bar
